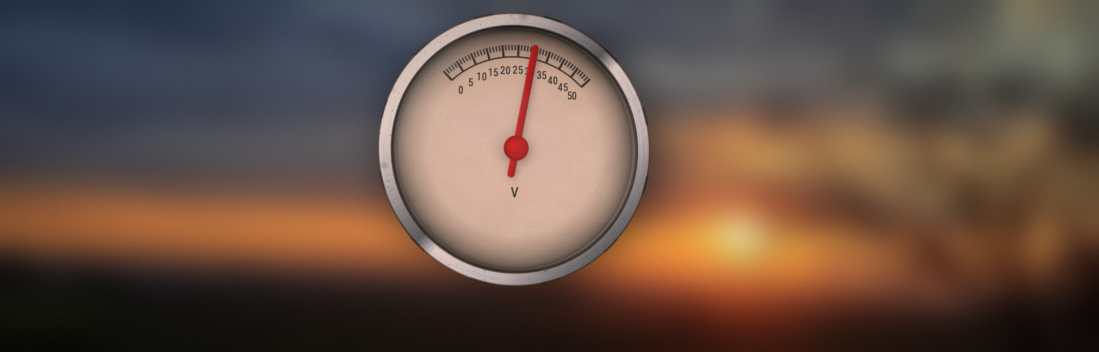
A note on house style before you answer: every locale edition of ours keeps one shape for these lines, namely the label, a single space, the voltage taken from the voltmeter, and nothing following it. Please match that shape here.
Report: 30 V
